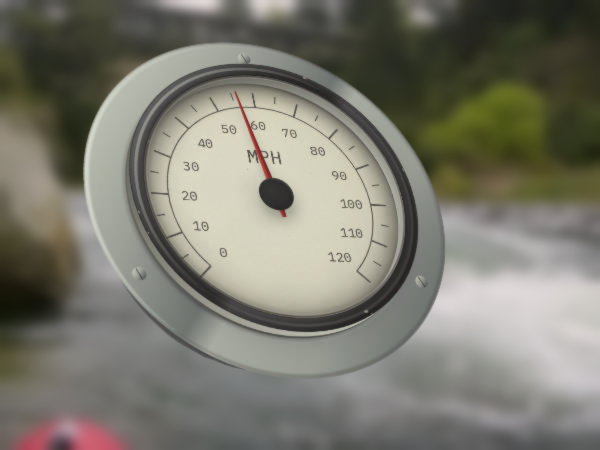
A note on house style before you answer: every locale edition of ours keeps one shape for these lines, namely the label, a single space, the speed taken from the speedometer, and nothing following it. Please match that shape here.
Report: 55 mph
